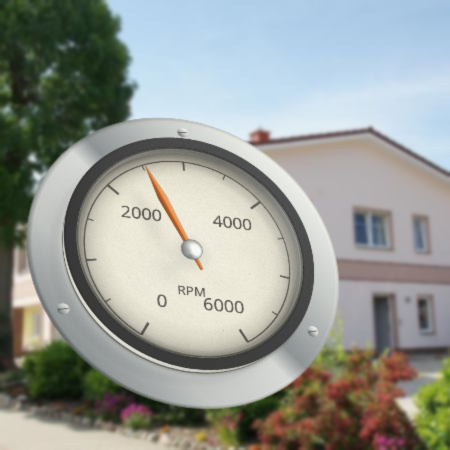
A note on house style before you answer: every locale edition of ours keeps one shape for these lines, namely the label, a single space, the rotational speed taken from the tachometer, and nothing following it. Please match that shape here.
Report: 2500 rpm
